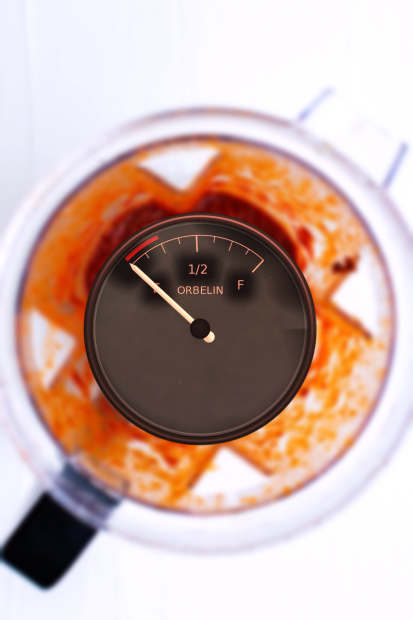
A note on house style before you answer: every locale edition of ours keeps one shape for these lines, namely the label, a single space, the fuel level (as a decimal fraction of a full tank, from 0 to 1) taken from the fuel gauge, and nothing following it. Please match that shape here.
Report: 0
